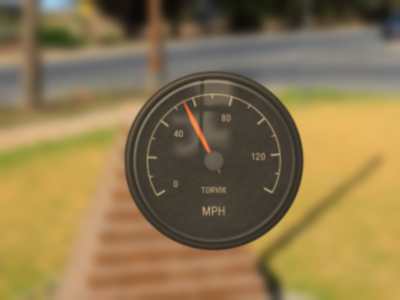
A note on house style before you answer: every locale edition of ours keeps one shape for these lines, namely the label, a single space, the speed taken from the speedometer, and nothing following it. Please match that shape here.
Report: 55 mph
